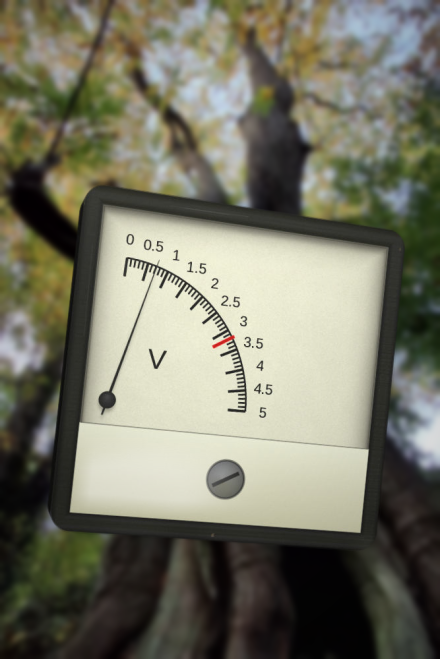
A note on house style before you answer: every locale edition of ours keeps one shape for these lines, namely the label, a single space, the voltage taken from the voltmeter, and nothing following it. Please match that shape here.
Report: 0.7 V
